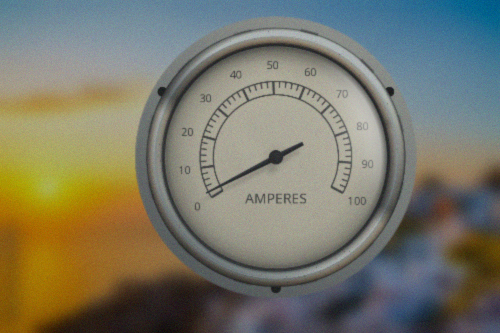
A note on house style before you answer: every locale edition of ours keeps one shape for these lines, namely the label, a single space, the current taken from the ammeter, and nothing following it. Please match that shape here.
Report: 2 A
